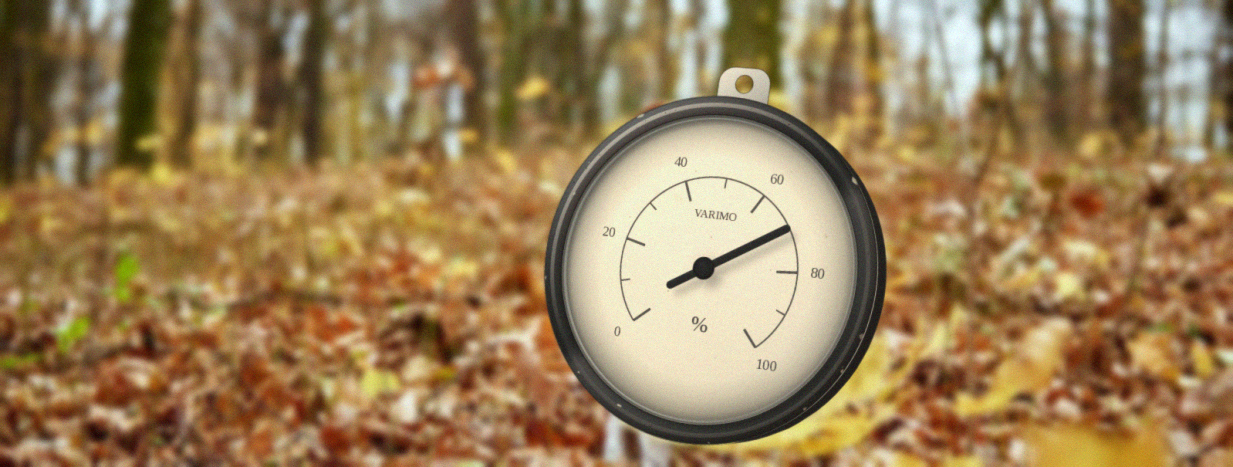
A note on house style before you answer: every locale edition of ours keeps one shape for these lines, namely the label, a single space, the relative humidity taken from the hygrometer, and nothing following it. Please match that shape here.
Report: 70 %
